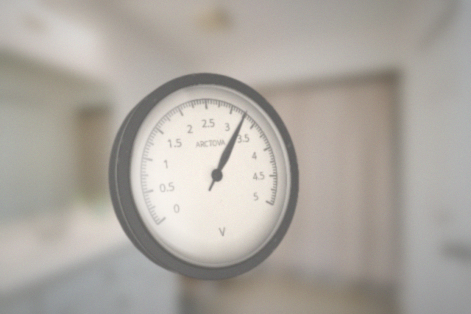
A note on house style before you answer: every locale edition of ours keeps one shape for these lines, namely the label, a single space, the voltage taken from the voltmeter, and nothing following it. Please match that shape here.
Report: 3.25 V
